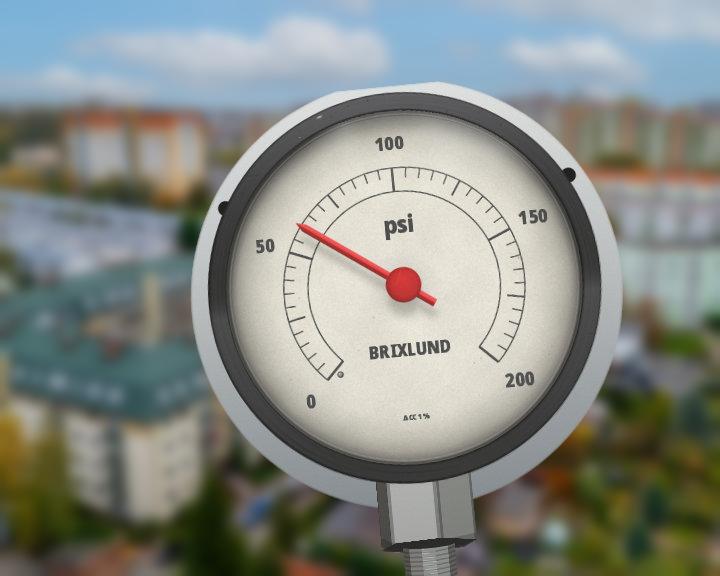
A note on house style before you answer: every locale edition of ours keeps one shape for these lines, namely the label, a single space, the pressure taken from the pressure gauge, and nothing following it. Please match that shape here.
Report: 60 psi
